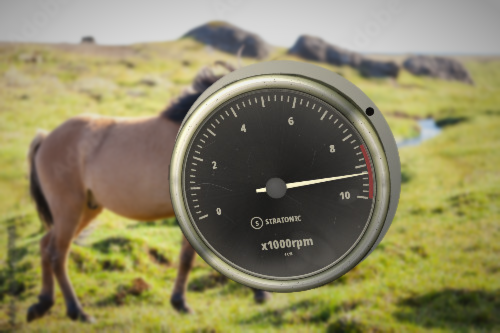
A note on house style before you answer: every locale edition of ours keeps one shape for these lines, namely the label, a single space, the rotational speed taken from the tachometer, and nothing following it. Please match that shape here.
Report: 9200 rpm
